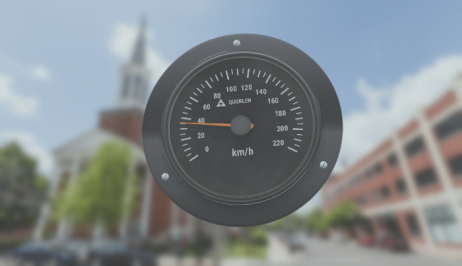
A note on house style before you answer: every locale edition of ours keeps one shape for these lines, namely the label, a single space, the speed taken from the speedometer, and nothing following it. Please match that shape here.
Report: 35 km/h
